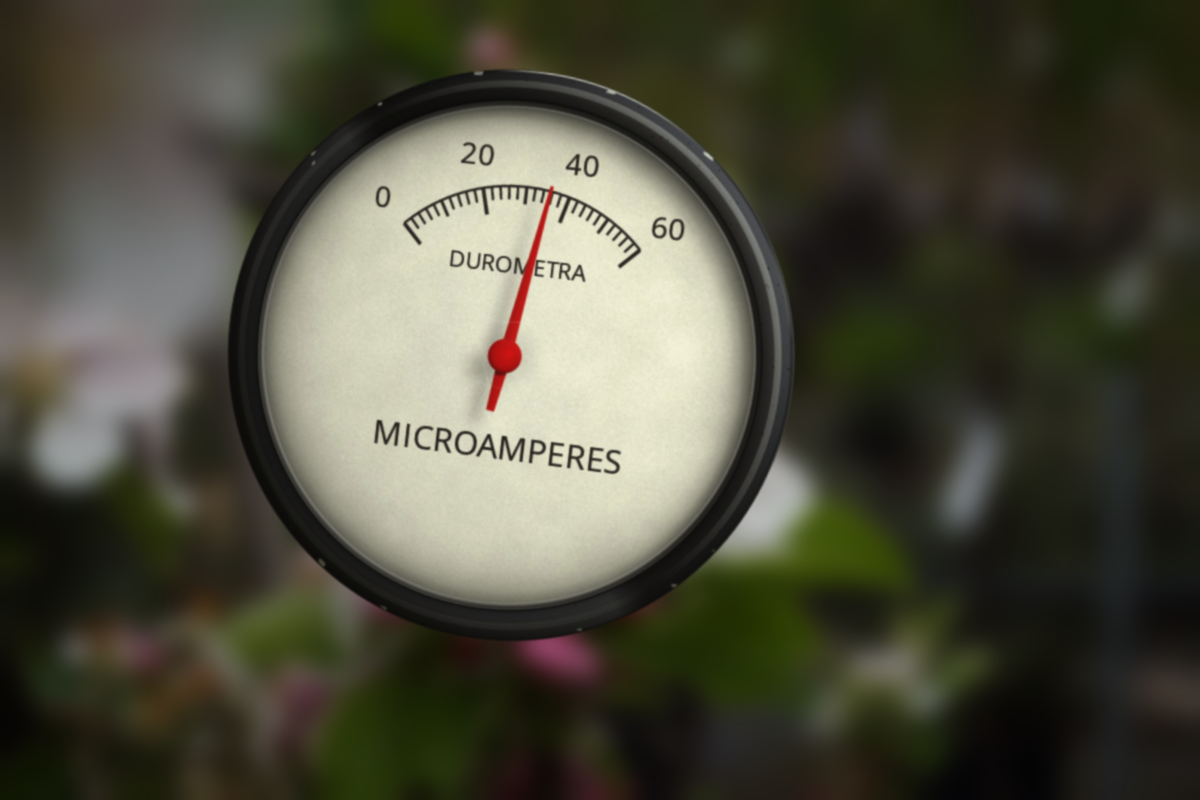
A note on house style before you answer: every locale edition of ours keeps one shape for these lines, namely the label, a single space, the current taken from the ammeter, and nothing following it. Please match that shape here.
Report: 36 µA
